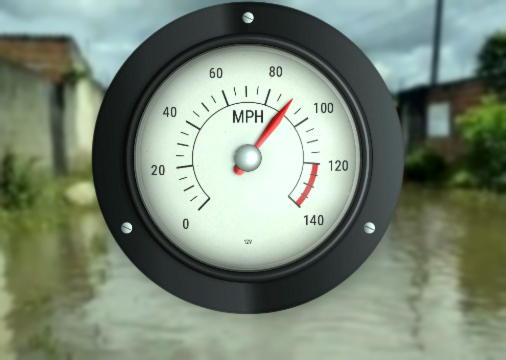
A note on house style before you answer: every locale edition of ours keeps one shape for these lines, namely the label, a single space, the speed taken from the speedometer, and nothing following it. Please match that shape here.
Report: 90 mph
